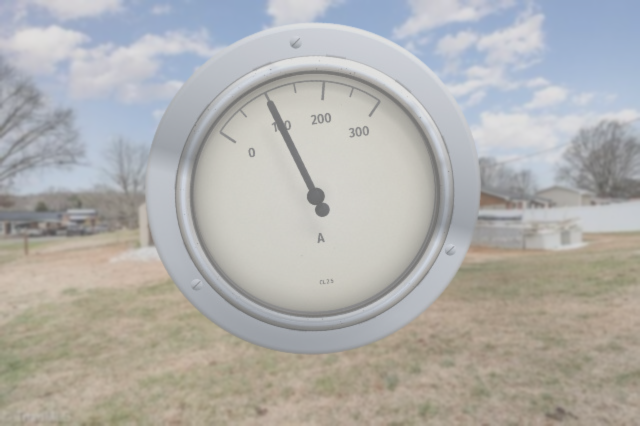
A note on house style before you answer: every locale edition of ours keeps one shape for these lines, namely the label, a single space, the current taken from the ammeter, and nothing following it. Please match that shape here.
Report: 100 A
